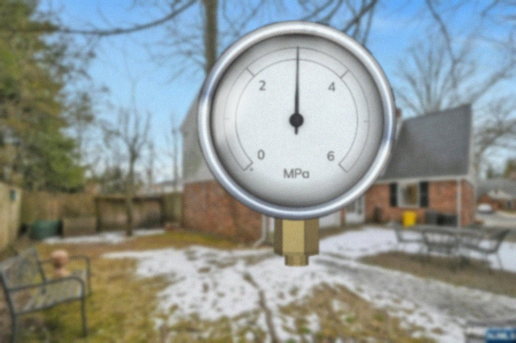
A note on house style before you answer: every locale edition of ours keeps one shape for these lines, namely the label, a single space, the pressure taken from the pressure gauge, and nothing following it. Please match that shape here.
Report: 3 MPa
